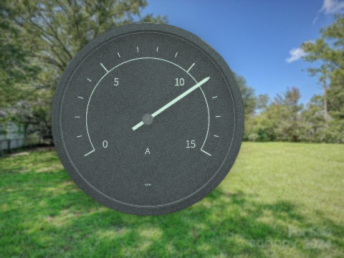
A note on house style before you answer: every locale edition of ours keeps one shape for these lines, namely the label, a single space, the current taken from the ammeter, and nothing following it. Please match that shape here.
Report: 11 A
